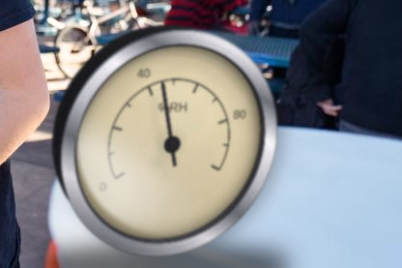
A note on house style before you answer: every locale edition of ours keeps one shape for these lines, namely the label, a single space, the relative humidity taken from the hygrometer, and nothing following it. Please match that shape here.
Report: 45 %
